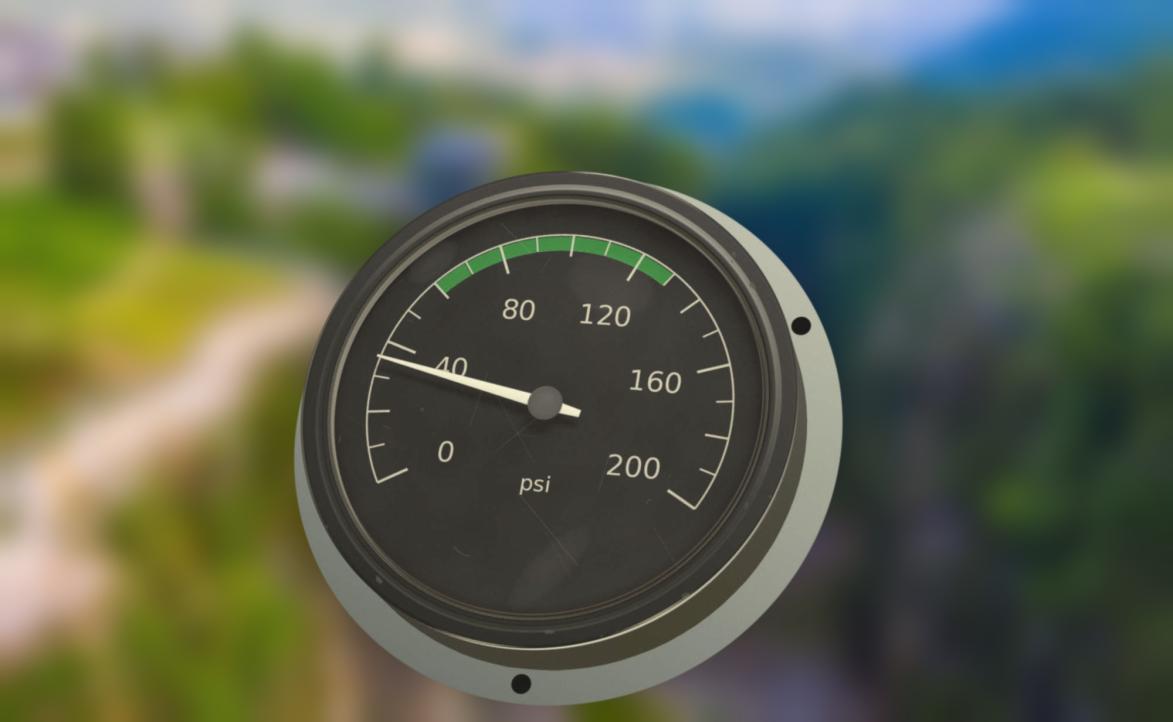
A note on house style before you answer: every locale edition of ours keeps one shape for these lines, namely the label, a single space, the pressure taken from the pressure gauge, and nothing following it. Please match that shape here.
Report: 35 psi
